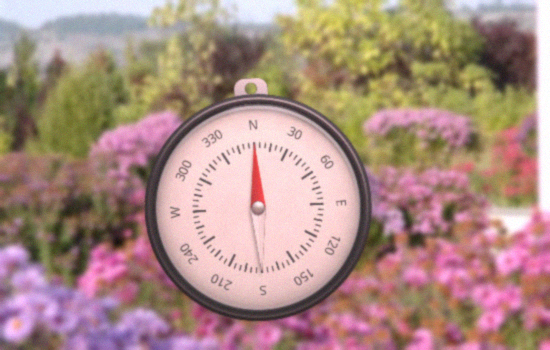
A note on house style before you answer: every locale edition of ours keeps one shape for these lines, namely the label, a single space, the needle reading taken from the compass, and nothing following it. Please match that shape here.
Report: 0 °
